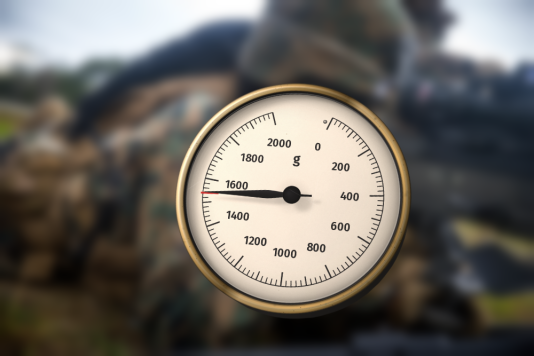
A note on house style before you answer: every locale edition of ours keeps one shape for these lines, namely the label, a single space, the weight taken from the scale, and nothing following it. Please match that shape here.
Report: 1540 g
